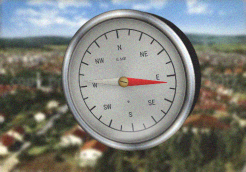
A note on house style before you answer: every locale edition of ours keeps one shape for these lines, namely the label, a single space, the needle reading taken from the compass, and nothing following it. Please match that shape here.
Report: 97.5 °
